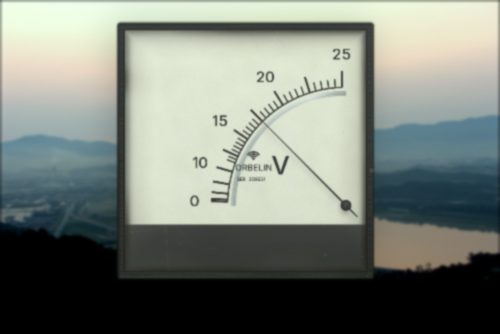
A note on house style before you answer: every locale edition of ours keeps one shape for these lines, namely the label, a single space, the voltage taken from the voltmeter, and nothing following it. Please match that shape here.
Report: 17.5 V
